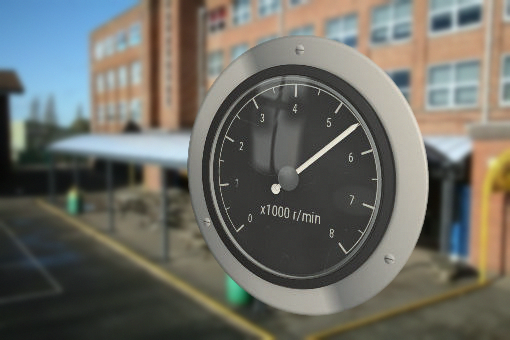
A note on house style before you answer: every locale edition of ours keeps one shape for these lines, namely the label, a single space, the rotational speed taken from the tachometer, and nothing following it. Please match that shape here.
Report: 5500 rpm
